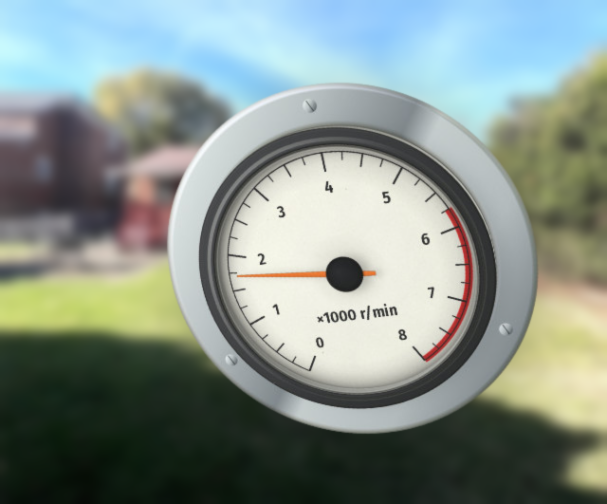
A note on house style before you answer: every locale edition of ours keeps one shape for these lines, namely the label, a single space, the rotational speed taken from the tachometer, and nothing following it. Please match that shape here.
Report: 1750 rpm
